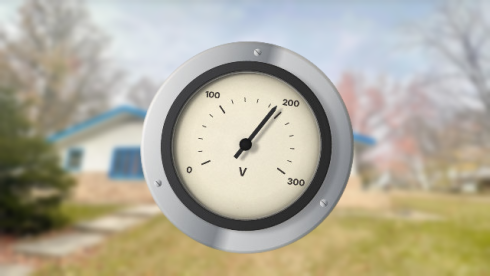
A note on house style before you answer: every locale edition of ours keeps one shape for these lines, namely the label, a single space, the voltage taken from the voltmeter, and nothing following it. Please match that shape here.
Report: 190 V
